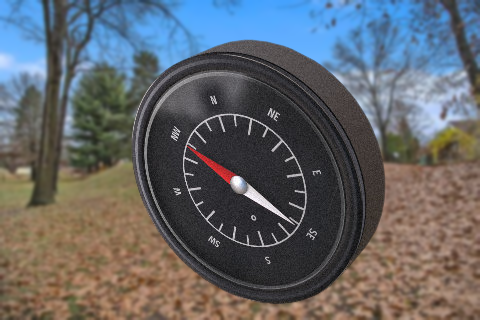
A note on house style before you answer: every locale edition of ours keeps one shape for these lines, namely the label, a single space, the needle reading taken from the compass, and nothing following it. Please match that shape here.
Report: 315 °
